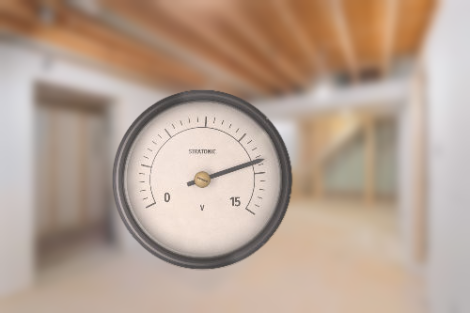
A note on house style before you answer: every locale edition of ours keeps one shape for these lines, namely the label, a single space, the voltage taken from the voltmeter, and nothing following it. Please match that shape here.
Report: 11.75 V
